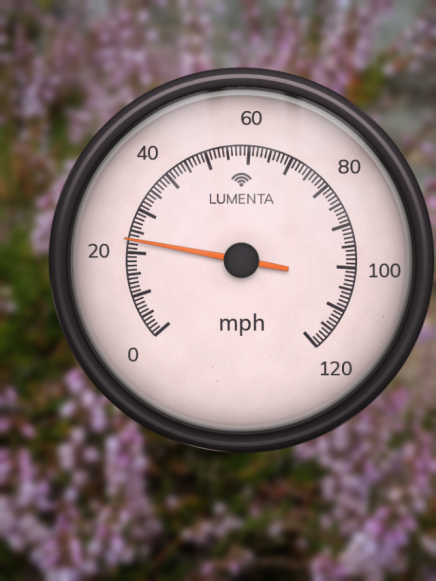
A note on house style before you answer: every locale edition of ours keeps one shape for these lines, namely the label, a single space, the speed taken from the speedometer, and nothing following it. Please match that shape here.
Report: 23 mph
